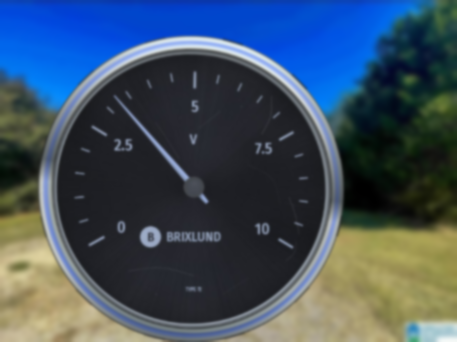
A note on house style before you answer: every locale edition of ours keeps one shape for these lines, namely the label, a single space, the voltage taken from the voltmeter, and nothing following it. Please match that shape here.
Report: 3.25 V
